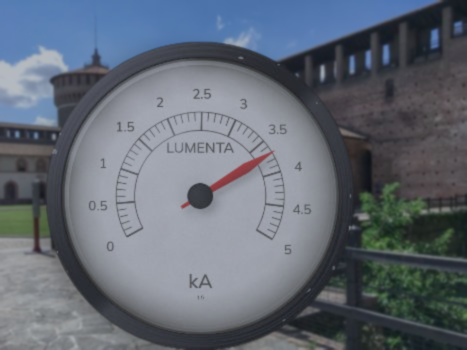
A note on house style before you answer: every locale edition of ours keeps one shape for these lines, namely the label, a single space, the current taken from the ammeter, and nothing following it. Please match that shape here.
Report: 3.7 kA
